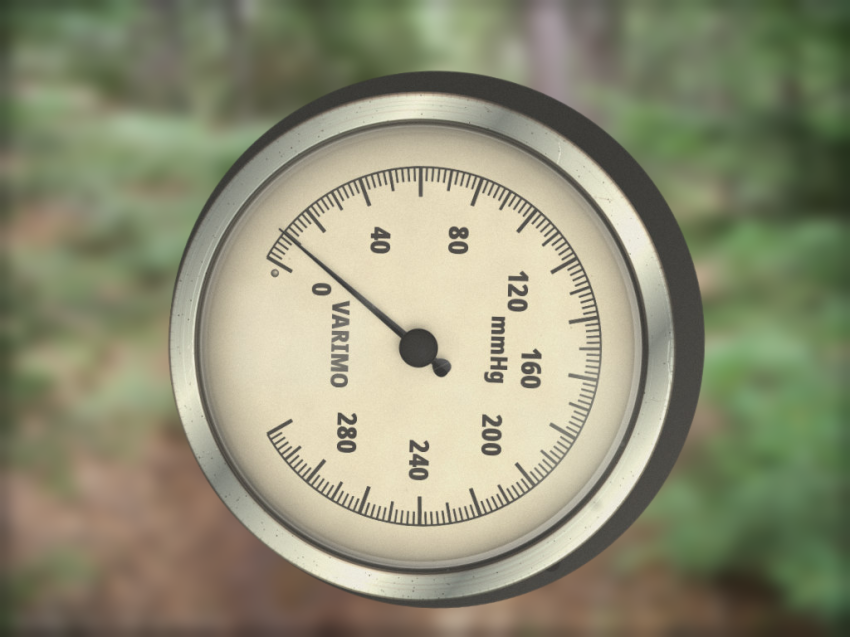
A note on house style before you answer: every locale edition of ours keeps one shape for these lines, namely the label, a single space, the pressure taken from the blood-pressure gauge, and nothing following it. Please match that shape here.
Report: 10 mmHg
